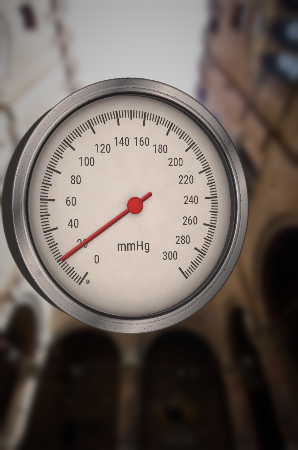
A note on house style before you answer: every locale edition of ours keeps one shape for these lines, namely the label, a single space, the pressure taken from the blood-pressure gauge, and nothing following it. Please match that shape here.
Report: 20 mmHg
